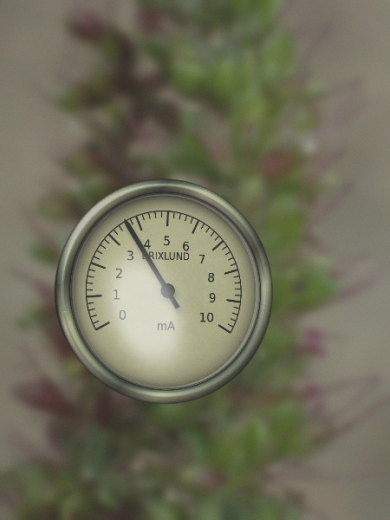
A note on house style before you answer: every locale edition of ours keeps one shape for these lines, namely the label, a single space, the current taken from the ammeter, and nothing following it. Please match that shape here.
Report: 3.6 mA
